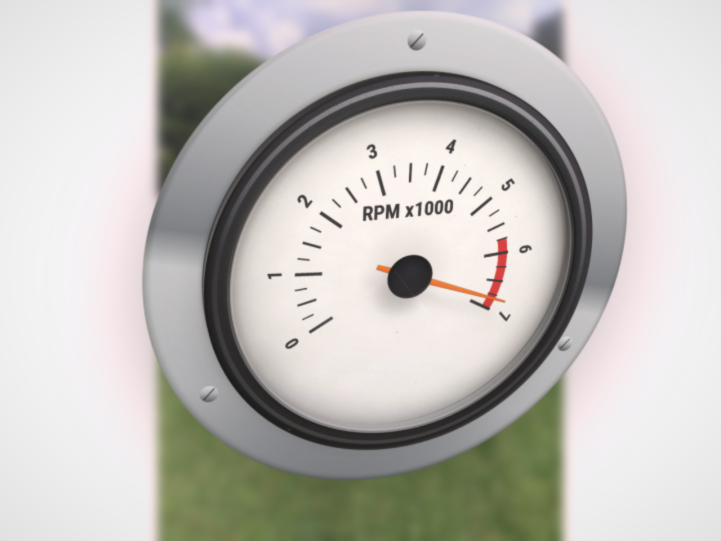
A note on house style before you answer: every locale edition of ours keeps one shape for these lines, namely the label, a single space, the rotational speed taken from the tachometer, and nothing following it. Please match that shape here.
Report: 6750 rpm
